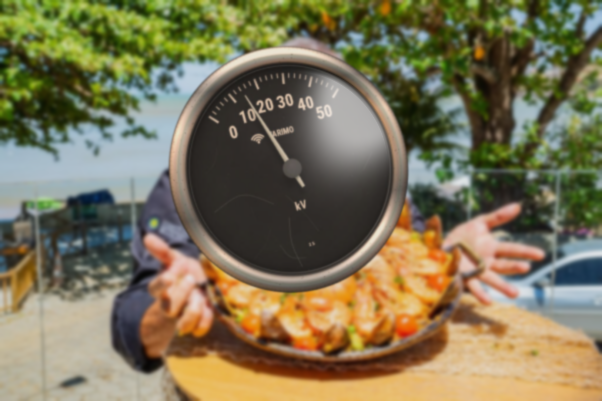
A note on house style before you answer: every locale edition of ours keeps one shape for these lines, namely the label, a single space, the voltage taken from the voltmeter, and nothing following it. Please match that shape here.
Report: 14 kV
